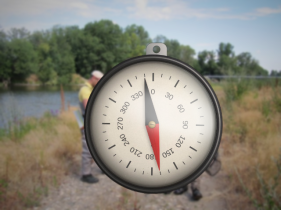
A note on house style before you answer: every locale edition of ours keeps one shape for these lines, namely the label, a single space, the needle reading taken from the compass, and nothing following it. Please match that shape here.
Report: 170 °
